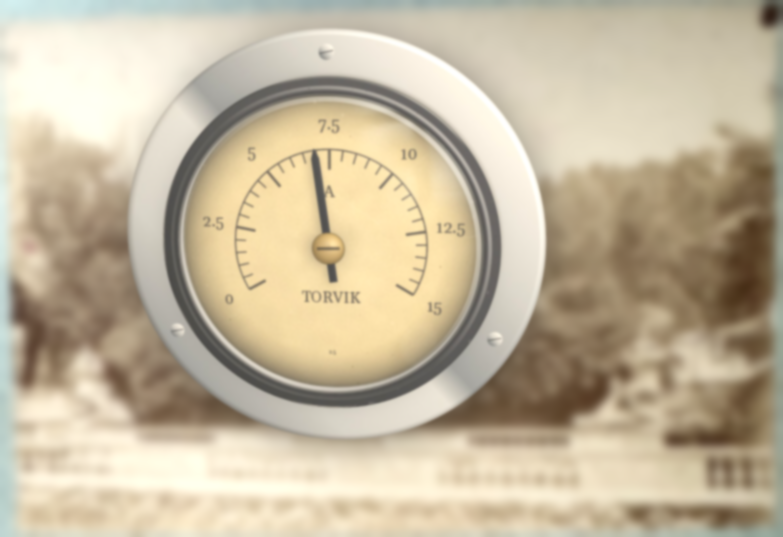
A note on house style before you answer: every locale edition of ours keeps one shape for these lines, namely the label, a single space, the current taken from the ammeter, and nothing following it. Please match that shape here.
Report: 7 A
